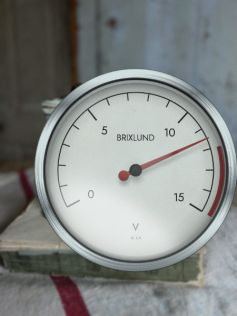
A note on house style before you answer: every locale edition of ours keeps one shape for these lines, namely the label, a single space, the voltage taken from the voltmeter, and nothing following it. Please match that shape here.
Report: 11.5 V
